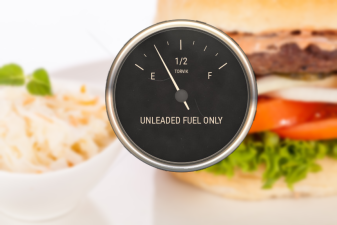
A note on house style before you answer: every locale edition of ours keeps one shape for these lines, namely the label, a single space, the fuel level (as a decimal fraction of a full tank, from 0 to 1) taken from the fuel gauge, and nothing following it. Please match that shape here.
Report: 0.25
